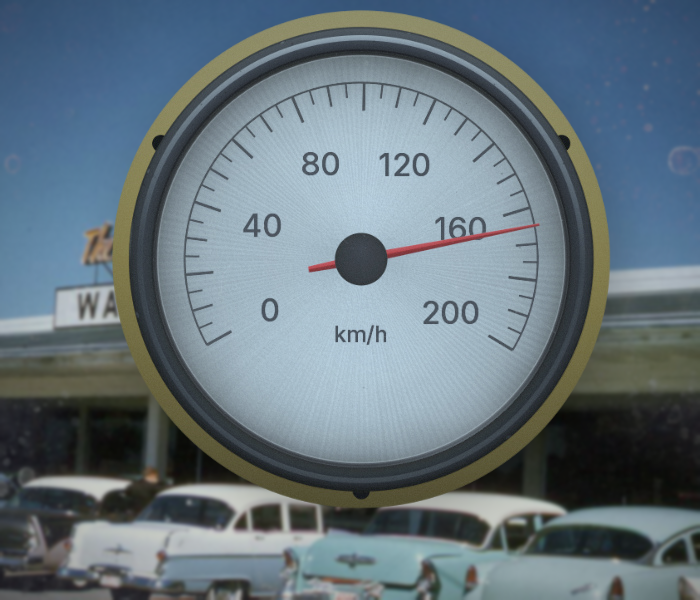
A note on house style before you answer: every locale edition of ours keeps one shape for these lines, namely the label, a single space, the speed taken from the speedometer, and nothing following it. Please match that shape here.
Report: 165 km/h
